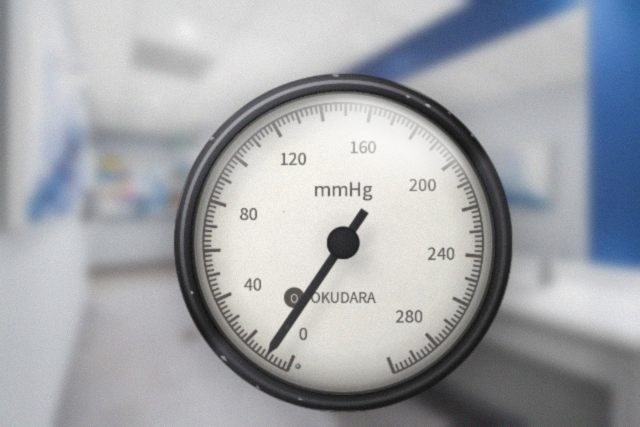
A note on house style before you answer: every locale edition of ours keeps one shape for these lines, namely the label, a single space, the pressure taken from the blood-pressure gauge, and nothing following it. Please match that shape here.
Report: 10 mmHg
